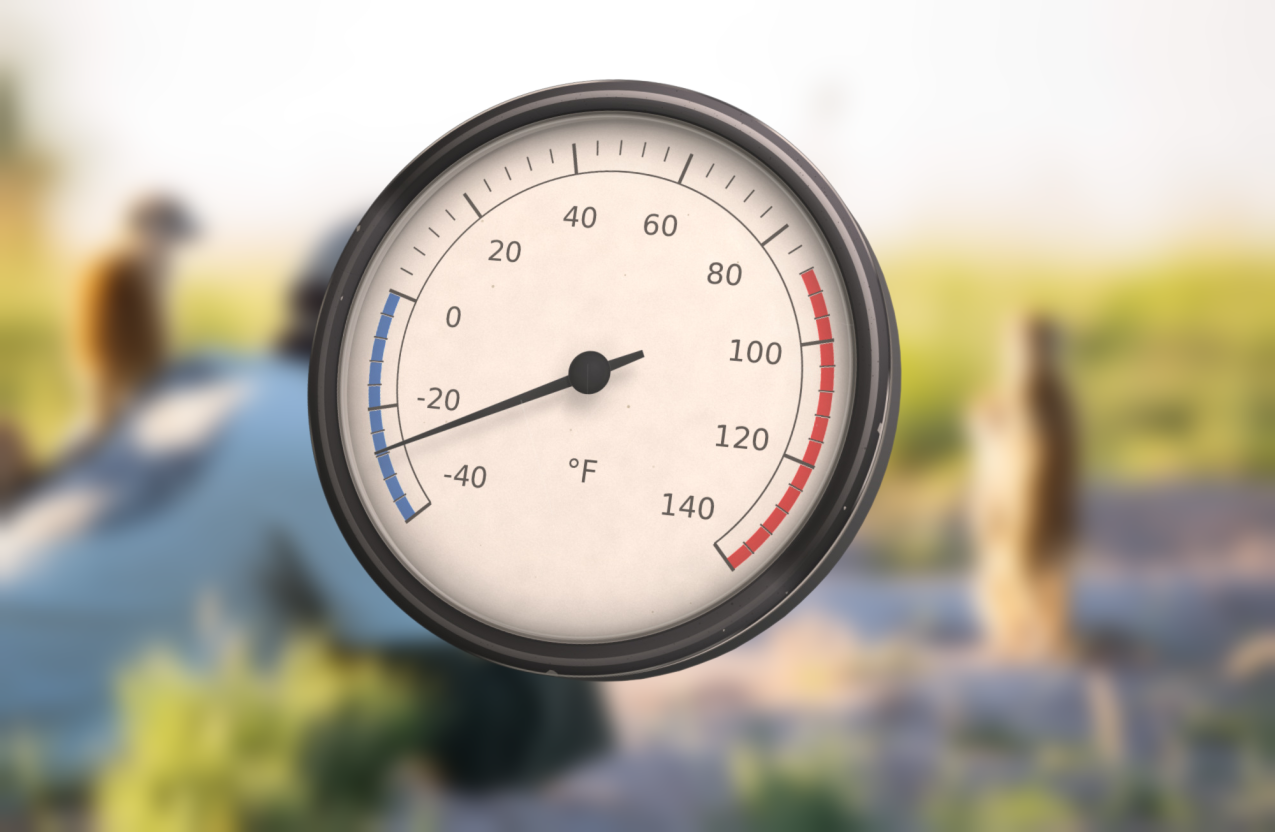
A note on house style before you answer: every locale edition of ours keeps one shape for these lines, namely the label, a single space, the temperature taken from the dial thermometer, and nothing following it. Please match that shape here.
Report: -28 °F
